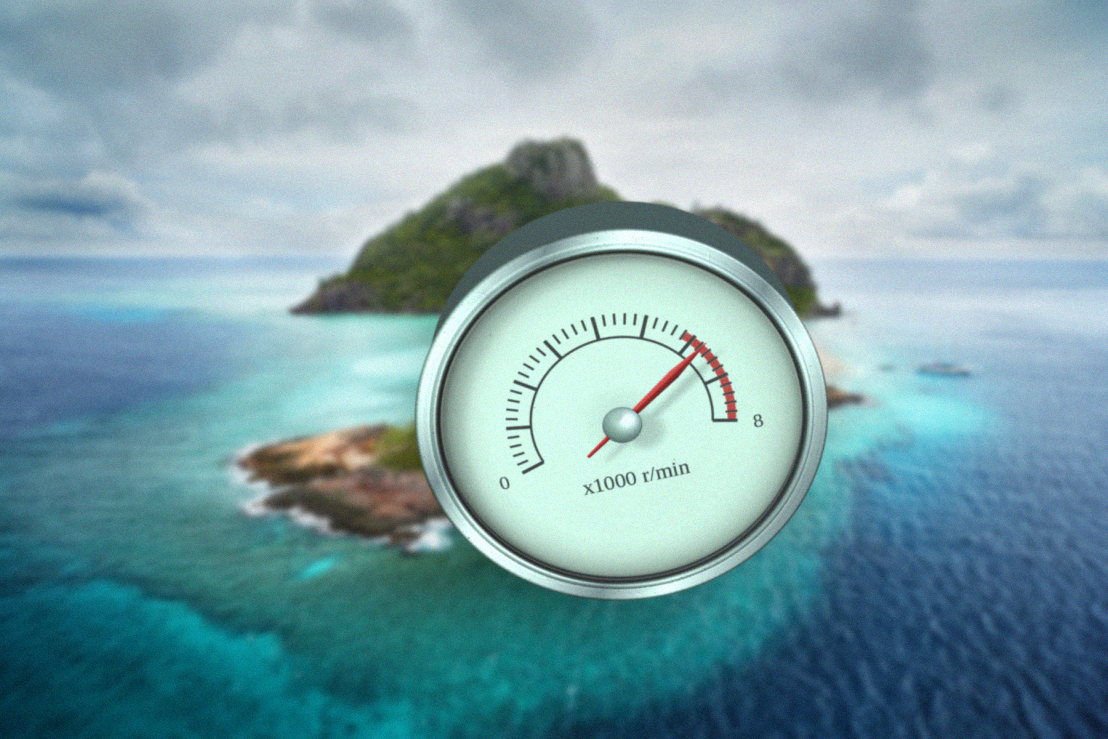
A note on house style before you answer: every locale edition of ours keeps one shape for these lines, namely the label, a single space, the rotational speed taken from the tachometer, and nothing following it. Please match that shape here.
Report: 6200 rpm
